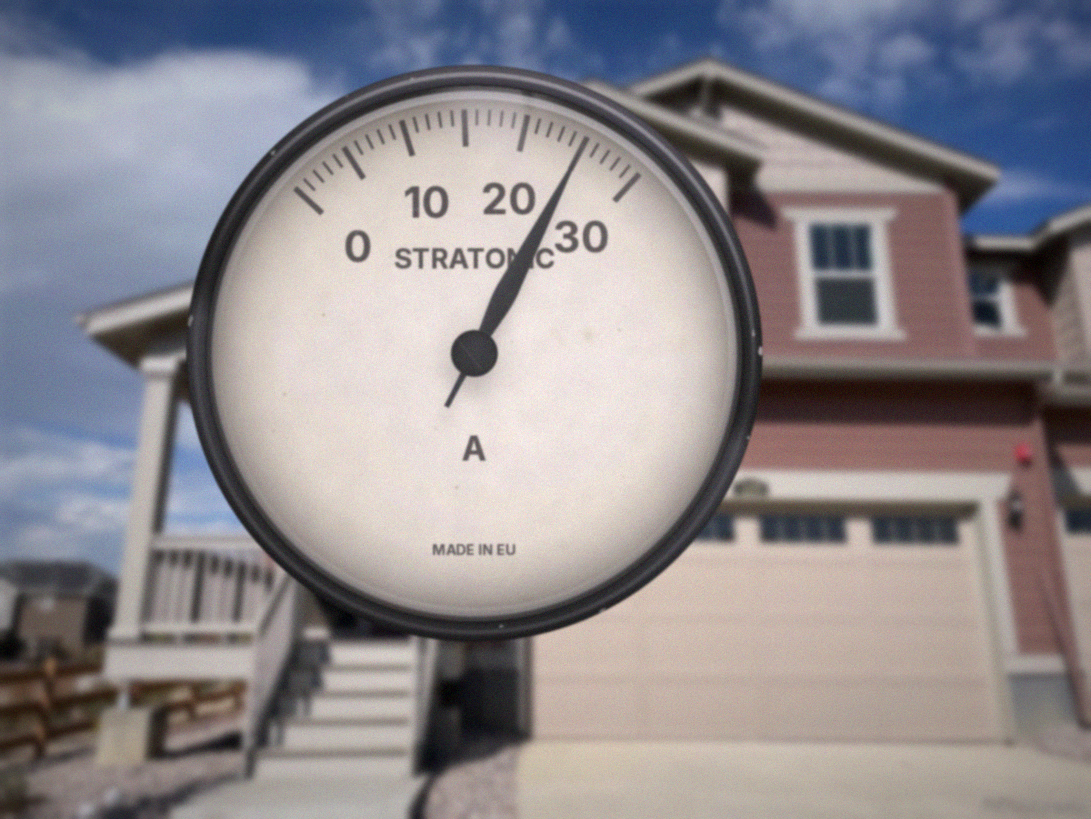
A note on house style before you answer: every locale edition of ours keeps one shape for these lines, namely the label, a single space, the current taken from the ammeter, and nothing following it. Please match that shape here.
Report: 25 A
